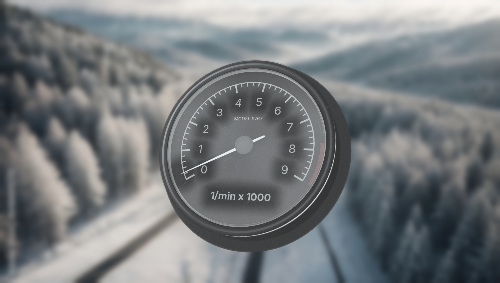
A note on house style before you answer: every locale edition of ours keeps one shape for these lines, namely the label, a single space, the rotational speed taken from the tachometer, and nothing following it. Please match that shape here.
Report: 200 rpm
